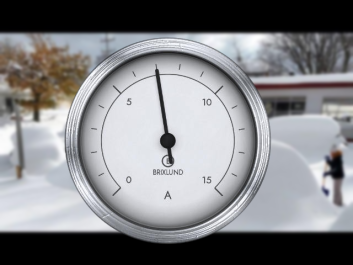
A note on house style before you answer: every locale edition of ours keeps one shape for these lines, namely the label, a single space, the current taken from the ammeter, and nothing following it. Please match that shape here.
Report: 7 A
